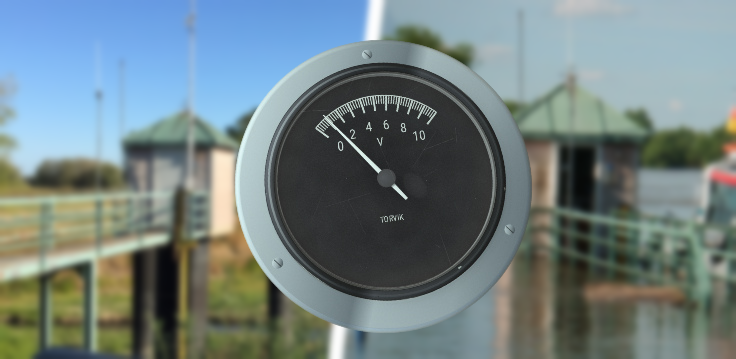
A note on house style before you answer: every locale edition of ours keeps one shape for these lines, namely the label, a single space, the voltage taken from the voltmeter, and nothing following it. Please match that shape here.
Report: 1 V
